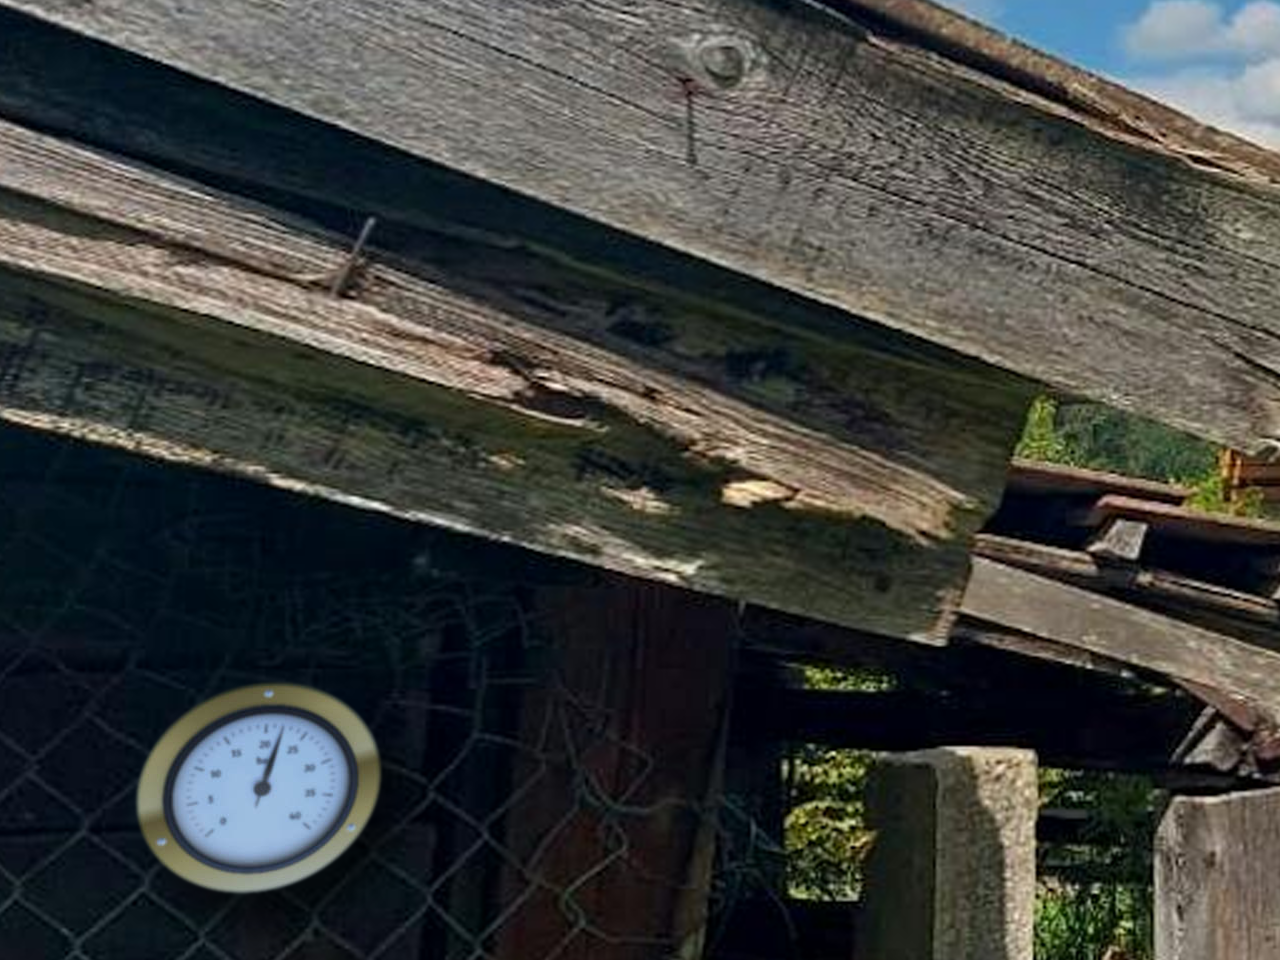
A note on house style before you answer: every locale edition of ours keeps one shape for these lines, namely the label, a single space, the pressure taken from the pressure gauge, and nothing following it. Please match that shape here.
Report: 22 bar
